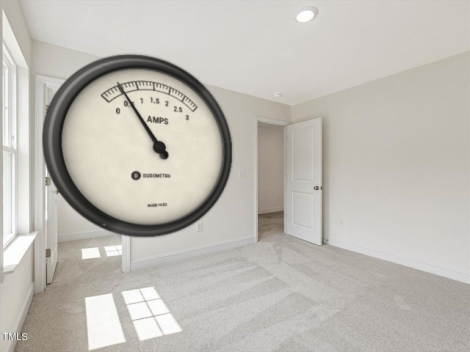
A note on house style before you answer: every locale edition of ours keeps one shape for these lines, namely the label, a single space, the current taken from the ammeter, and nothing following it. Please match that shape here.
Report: 0.5 A
